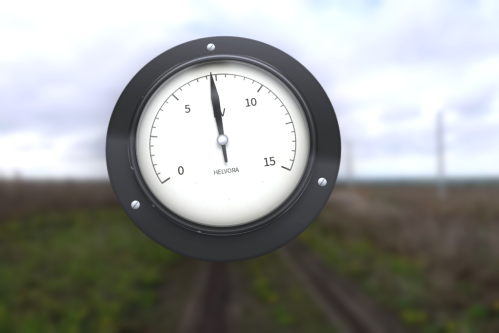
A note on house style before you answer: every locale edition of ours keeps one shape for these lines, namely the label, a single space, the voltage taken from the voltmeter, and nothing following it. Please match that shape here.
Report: 7.25 kV
